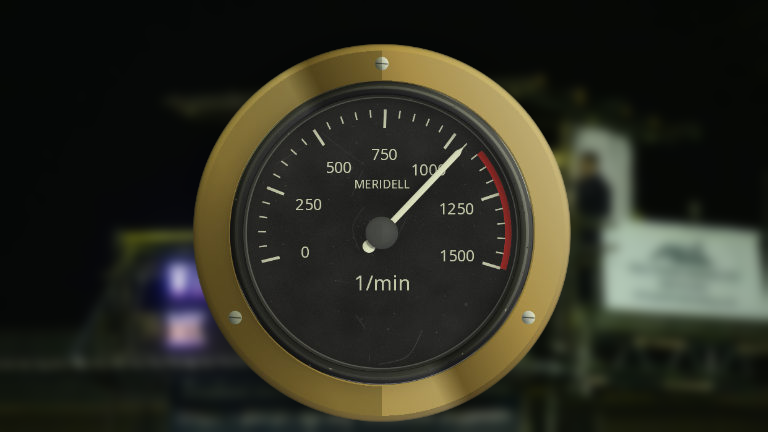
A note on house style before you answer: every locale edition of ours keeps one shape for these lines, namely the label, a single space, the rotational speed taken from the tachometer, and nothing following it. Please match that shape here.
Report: 1050 rpm
